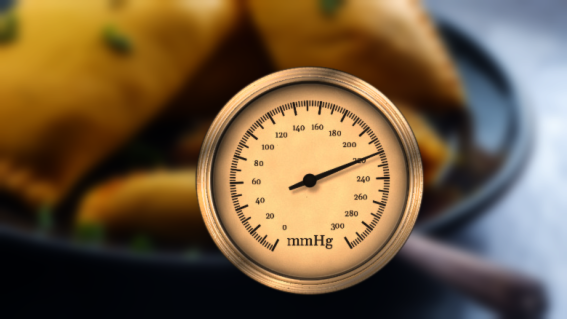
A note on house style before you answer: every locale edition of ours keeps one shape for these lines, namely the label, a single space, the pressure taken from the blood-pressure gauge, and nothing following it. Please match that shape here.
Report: 220 mmHg
